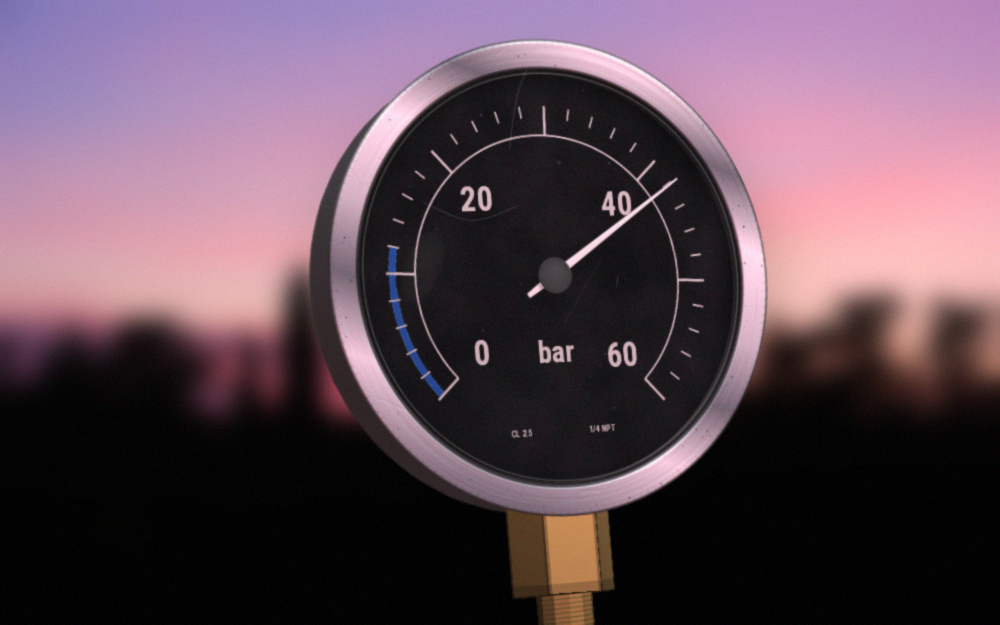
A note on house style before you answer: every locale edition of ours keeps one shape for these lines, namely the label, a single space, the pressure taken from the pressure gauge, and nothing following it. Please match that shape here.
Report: 42 bar
